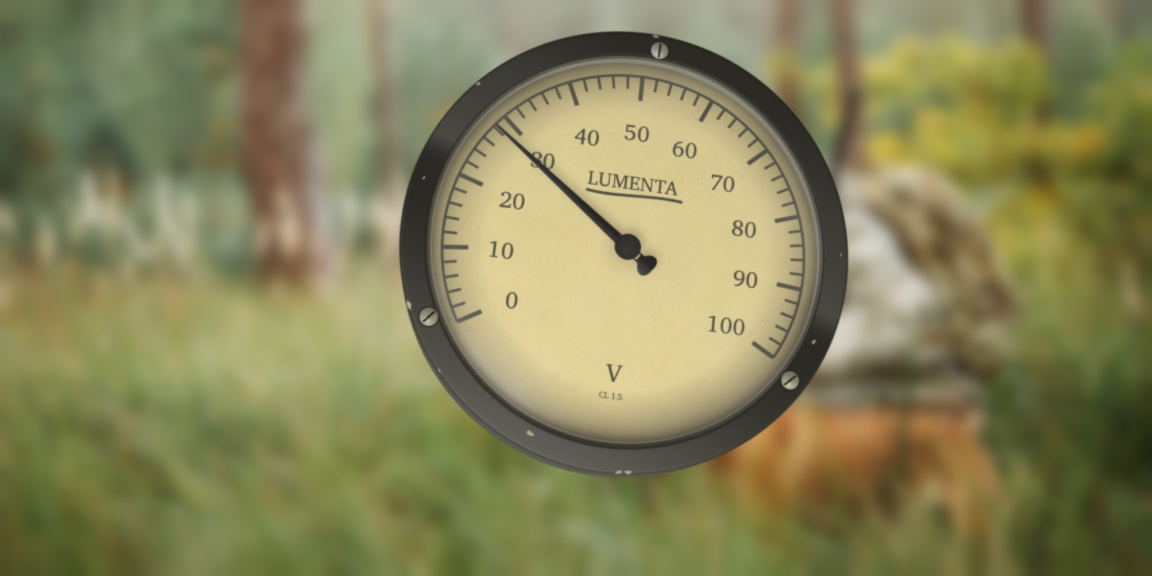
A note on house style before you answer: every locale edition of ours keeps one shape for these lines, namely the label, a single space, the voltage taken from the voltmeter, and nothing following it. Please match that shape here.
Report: 28 V
